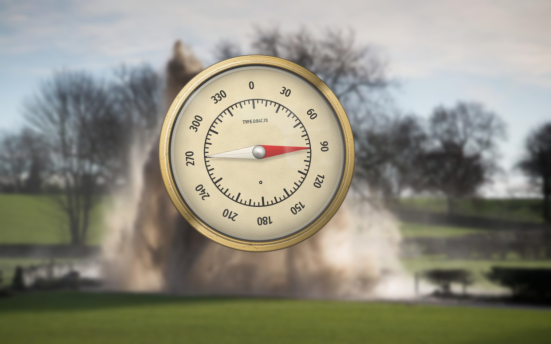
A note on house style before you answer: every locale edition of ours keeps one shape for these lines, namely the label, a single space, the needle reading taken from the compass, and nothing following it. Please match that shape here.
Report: 90 °
